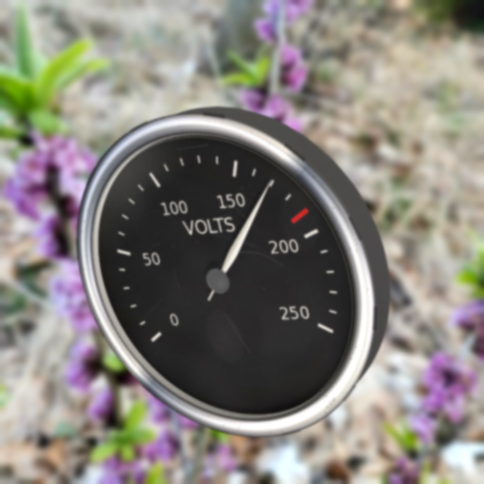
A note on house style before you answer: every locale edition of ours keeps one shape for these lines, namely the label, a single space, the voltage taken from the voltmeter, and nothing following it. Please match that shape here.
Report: 170 V
